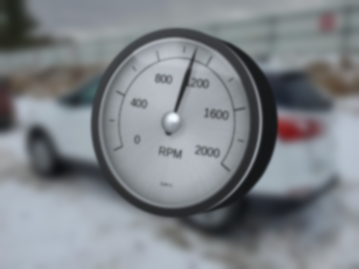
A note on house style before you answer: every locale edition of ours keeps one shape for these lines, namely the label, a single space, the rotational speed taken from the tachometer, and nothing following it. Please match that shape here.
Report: 1100 rpm
